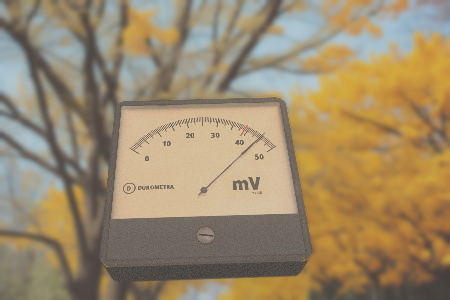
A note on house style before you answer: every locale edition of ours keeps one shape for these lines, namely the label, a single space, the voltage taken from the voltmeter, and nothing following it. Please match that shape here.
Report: 45 mV
